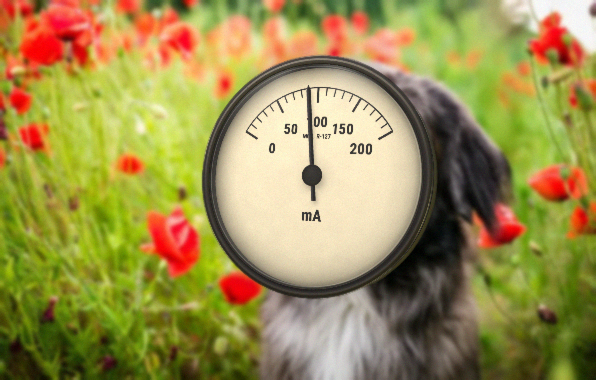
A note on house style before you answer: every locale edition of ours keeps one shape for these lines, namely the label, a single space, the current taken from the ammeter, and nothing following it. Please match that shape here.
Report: 90 mA
